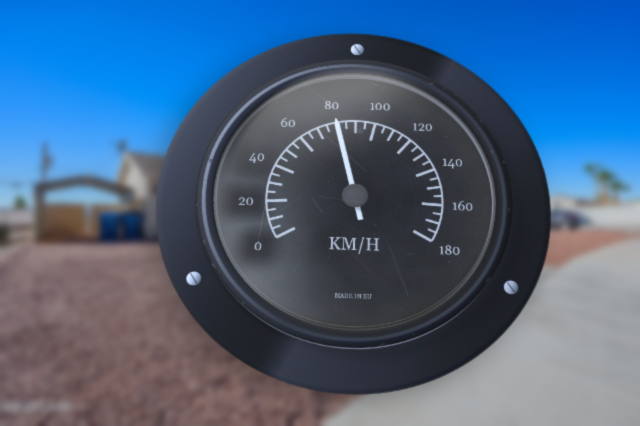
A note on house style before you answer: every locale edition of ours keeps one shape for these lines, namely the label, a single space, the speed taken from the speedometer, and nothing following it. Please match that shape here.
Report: 80 km/h
